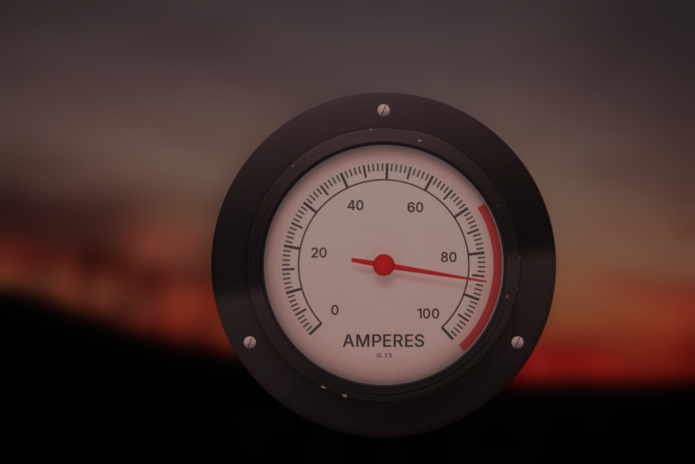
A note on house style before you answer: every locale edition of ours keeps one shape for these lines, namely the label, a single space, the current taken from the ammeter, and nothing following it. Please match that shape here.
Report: 86 A
